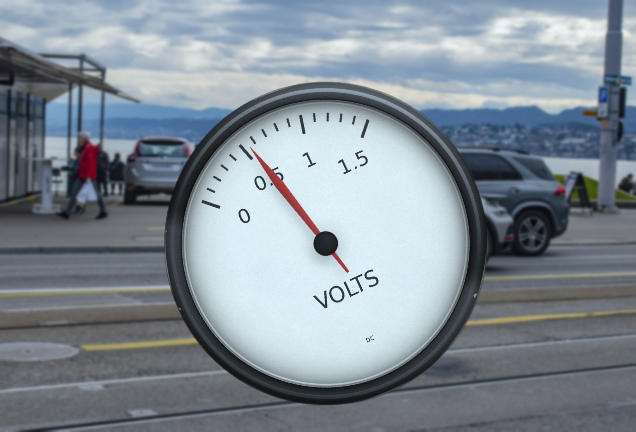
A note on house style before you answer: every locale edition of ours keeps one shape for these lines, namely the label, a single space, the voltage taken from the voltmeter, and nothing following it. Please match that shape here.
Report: 0.55 V
